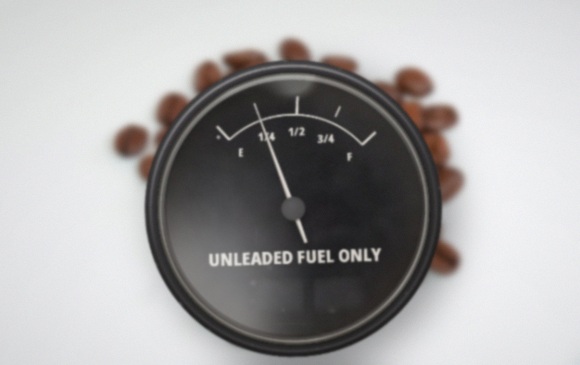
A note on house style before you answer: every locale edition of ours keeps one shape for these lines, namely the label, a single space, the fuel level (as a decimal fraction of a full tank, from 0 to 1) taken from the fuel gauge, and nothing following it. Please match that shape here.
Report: 0.25
